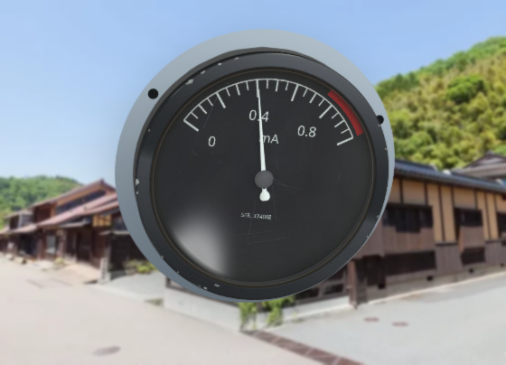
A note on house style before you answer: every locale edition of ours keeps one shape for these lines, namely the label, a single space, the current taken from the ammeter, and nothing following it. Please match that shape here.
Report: 0.4 mA
